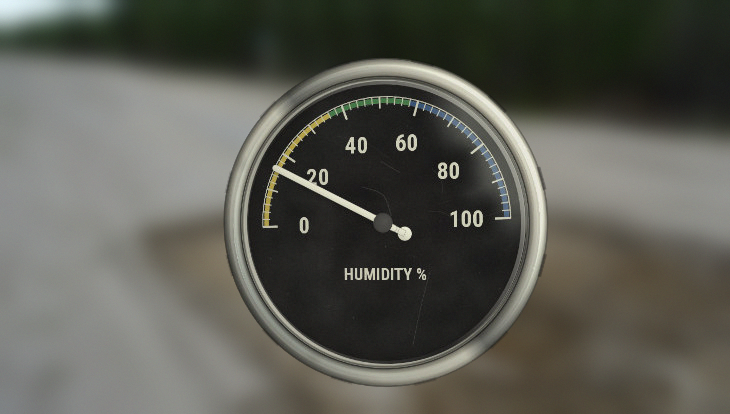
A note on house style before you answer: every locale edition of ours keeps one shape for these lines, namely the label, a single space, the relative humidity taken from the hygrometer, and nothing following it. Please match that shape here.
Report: 16 %
